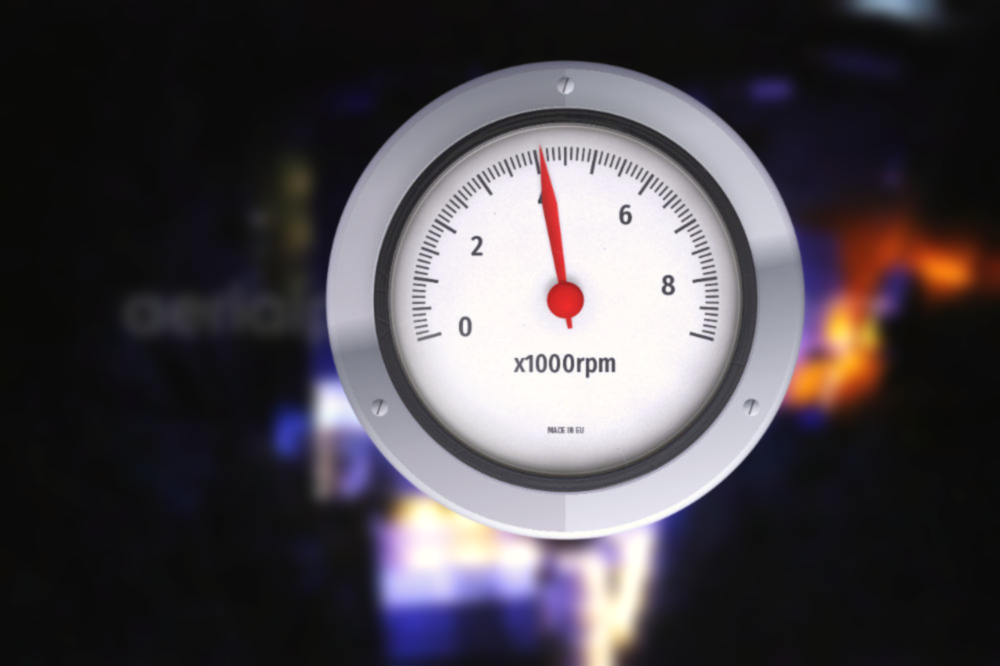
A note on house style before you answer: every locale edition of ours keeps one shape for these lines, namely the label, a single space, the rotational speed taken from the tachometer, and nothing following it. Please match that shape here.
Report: 4100 rpm
